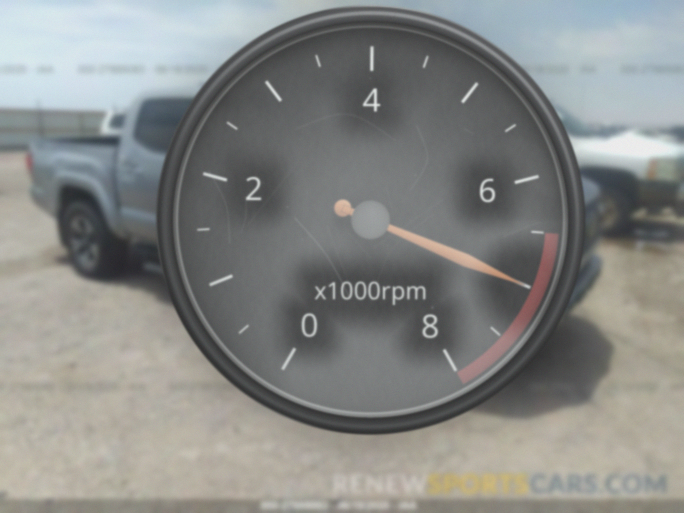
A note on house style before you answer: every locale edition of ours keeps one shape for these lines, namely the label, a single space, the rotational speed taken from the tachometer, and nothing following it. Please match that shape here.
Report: 7000 rpm
